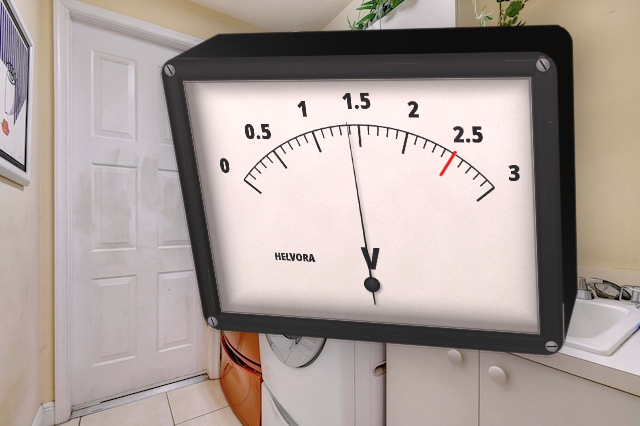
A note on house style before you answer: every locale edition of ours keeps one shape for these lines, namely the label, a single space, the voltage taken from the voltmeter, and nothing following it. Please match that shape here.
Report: 1.4 V
